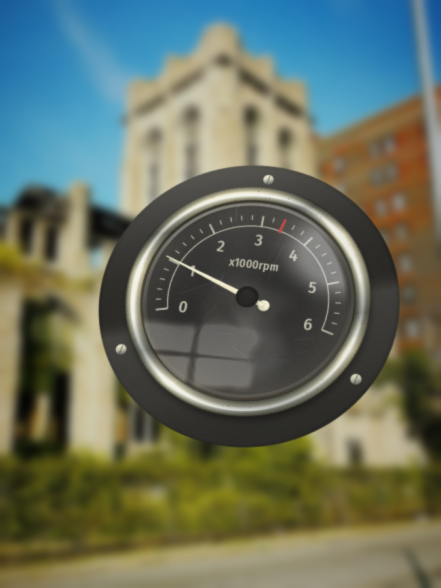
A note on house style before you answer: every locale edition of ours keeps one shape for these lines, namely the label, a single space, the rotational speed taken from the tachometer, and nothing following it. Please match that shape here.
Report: 1000 rpm
